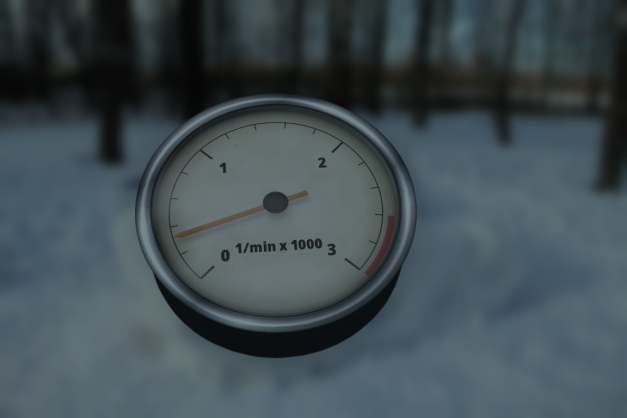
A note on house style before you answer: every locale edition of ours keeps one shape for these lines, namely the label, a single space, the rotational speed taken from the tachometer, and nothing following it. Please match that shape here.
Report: 300 rpm
